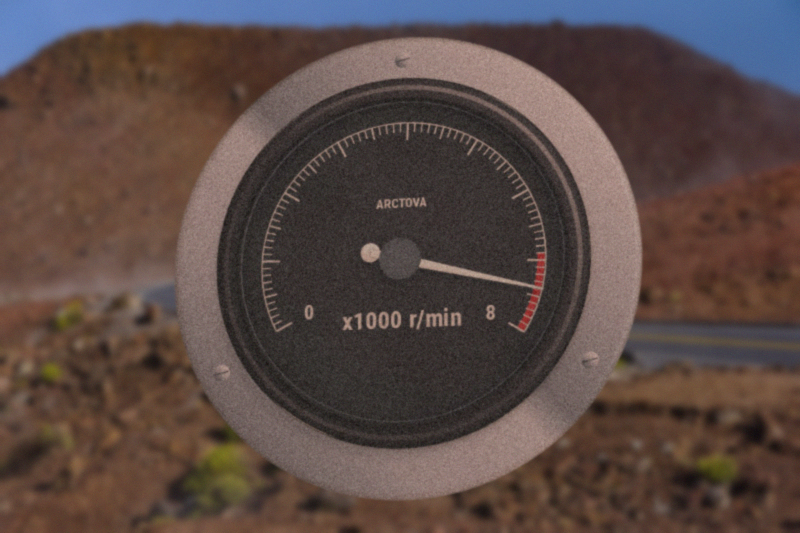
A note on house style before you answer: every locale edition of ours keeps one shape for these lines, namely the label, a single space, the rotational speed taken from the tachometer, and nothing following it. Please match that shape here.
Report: 7400 rpm
